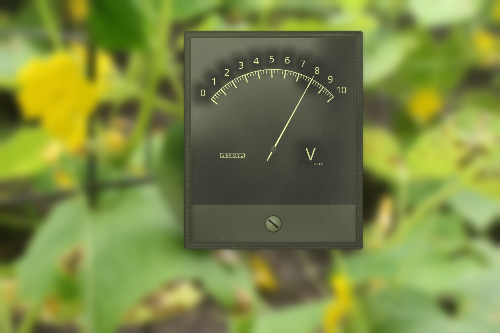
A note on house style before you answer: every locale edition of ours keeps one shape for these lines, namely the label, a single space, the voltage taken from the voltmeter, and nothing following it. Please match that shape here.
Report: 8 V
